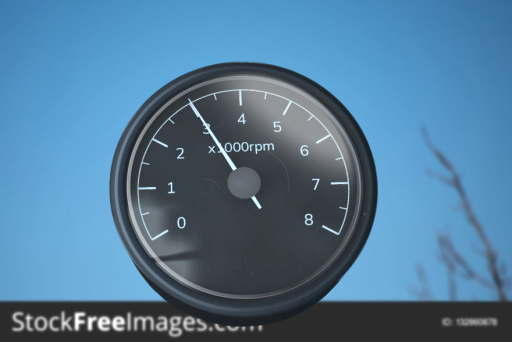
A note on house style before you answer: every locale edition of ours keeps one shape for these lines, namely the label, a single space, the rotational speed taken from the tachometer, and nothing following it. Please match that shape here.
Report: 3000 rpm
